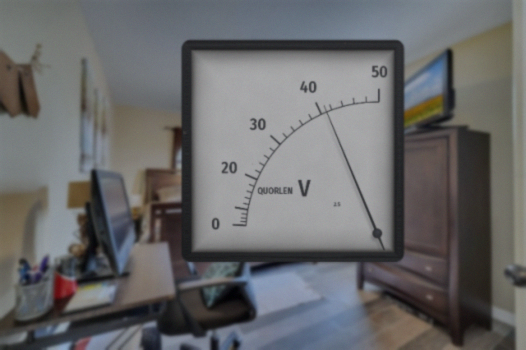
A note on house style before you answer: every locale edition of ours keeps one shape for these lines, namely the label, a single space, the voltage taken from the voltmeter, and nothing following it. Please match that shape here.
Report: 41 V
